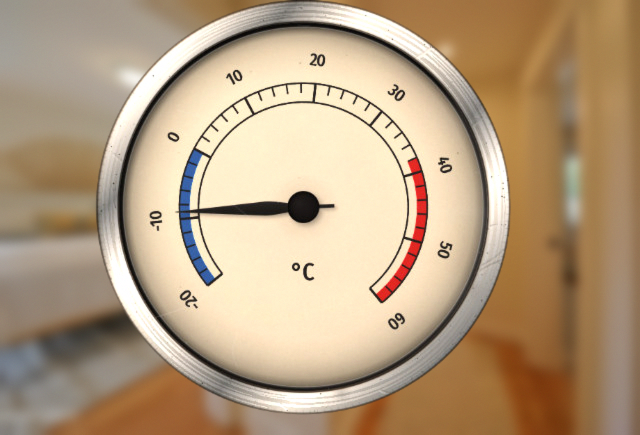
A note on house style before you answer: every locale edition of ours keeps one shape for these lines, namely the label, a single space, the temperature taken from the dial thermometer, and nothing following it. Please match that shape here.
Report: -9 °C
